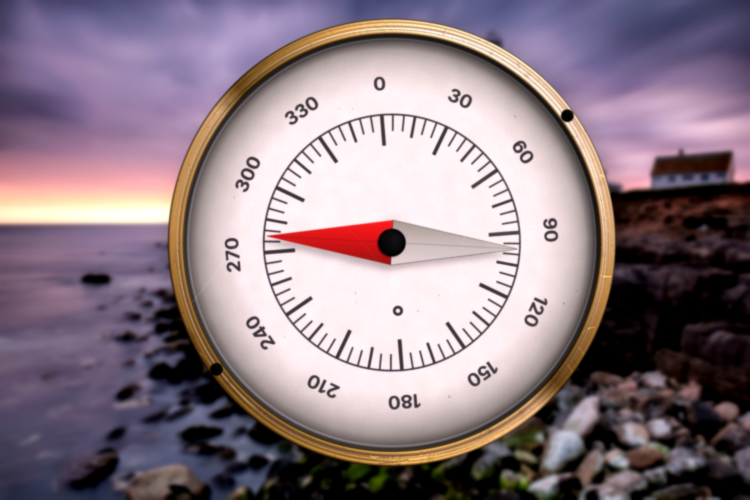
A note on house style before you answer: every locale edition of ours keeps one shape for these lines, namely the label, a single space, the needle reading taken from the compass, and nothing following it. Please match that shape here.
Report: 277.5 °
